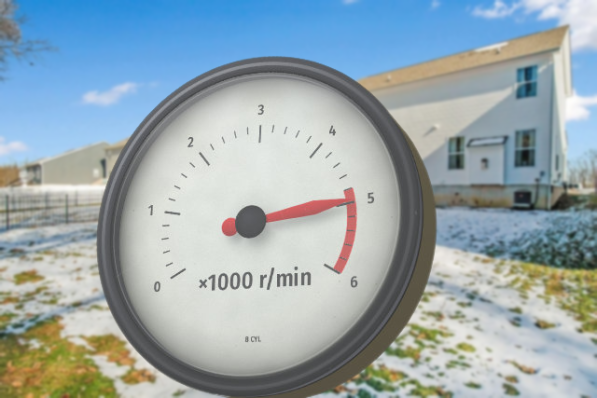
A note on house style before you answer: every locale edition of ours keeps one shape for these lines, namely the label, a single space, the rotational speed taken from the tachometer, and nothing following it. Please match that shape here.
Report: 5000 rpm
